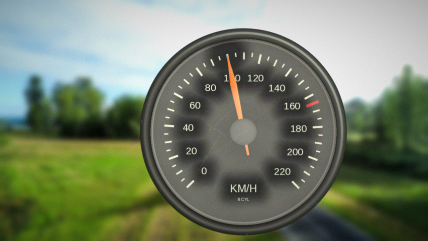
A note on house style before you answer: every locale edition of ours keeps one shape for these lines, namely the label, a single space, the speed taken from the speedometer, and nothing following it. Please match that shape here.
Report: 100 km/h
